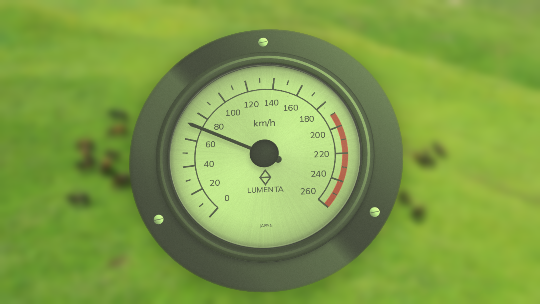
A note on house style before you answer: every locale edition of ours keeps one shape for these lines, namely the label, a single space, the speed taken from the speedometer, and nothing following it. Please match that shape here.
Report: 70 km/h
